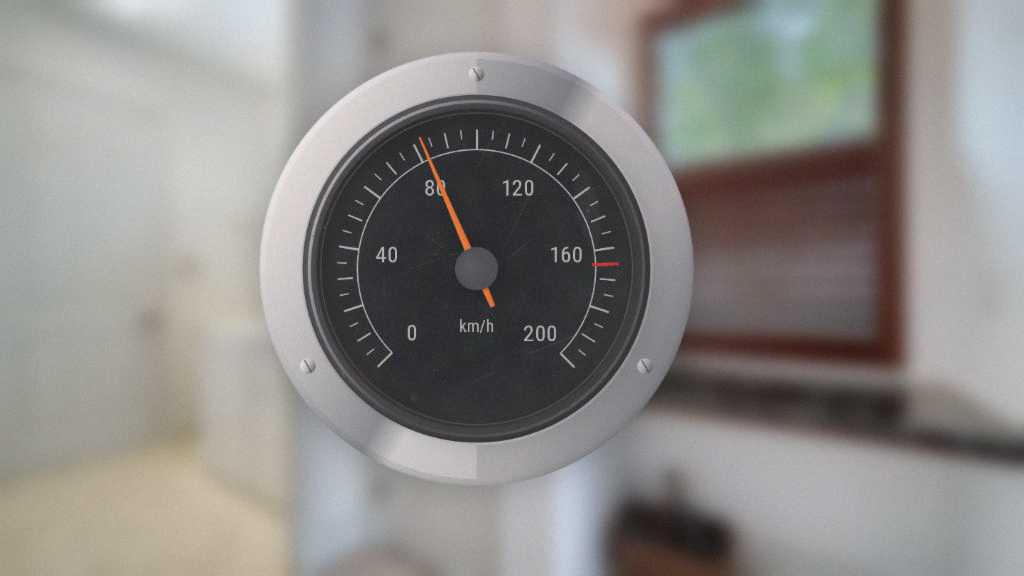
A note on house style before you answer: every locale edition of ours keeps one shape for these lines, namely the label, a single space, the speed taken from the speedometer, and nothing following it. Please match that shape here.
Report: 82.5 km/h
